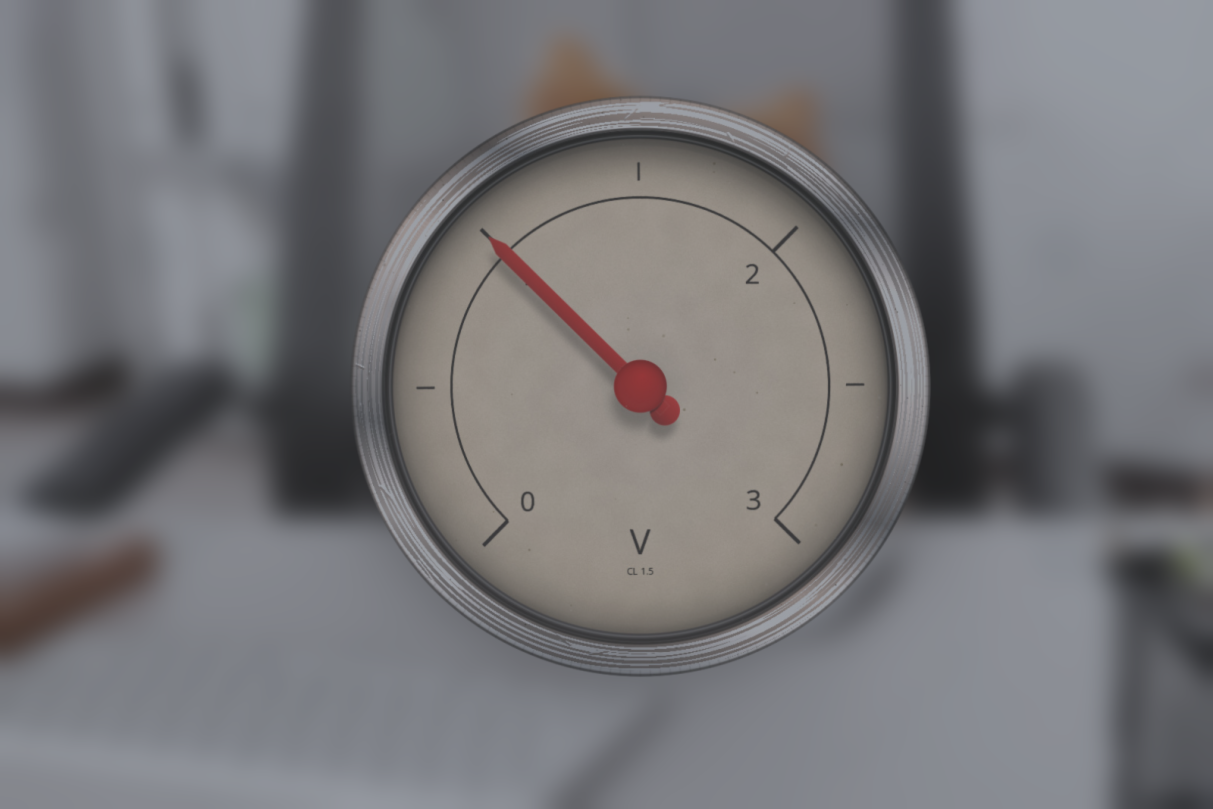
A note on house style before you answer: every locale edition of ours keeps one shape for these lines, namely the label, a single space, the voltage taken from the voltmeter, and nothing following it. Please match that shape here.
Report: 1 V
